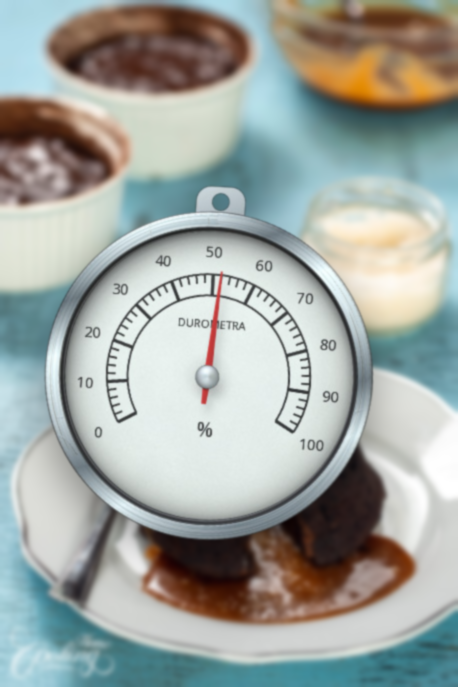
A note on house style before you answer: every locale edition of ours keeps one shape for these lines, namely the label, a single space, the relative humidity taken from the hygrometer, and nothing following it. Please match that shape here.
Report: 52 %
